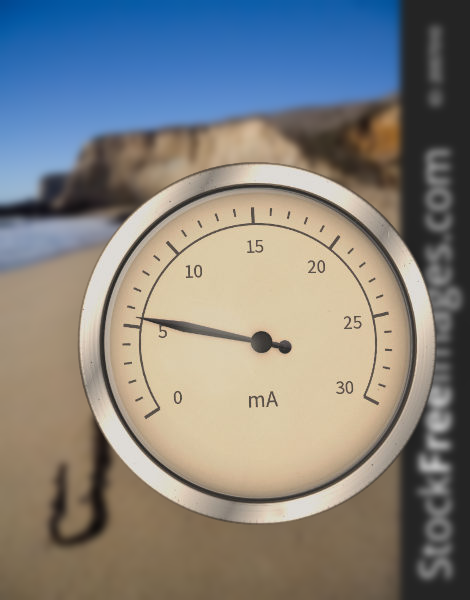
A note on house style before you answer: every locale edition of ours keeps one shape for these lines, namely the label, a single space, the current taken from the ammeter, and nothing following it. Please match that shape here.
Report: 5.5 mA
